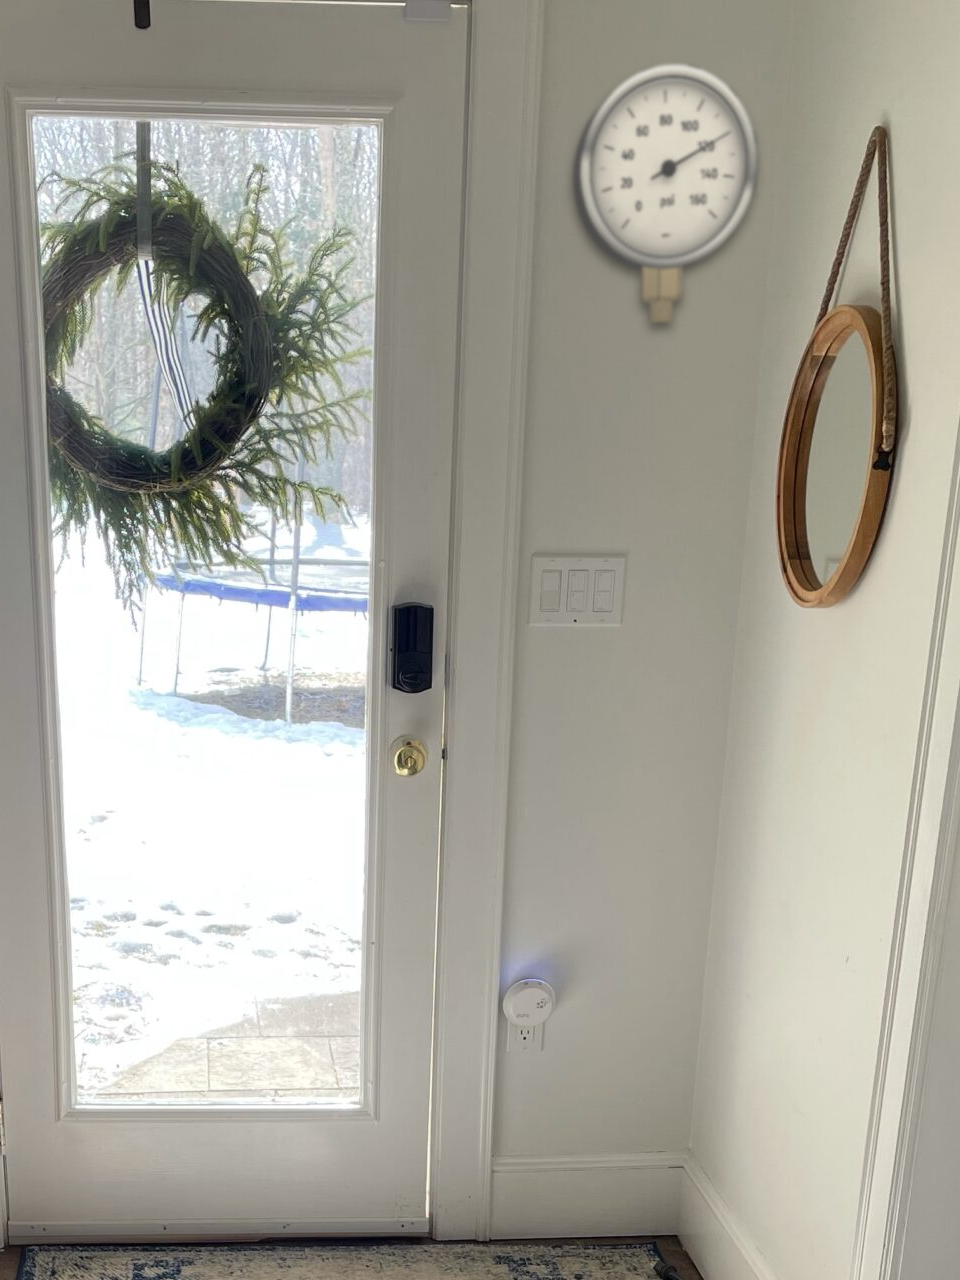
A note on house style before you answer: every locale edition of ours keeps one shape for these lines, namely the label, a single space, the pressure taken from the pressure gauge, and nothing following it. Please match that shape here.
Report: 120 psi
